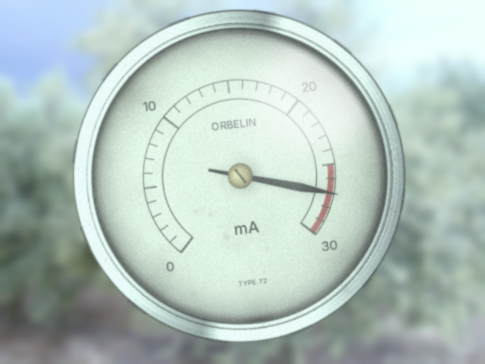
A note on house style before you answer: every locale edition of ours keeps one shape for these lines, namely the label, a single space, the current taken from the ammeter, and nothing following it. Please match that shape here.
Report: 27 mA
